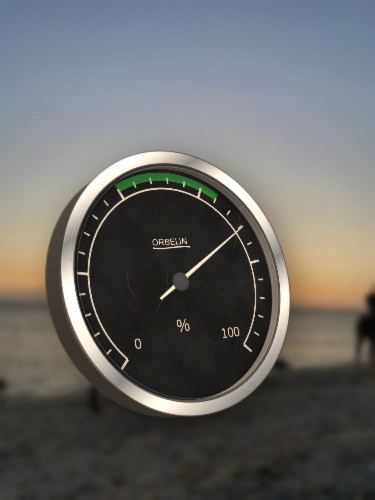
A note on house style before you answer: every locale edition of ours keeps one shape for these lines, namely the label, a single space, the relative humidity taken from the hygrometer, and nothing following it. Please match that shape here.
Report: 72 %
